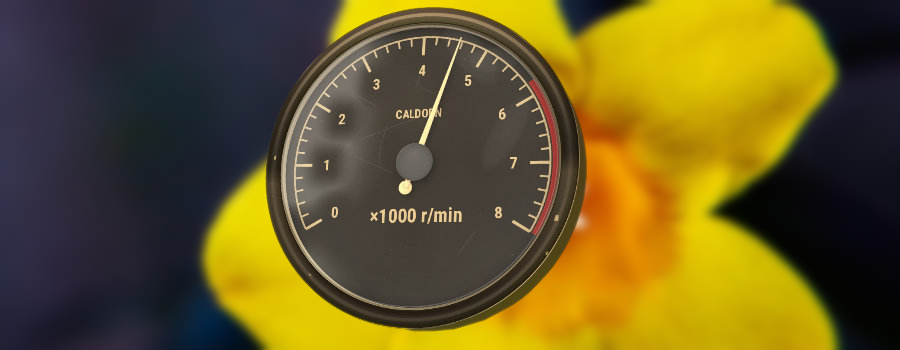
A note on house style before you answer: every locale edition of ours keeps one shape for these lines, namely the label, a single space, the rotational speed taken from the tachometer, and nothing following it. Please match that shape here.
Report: 4600 rpm
